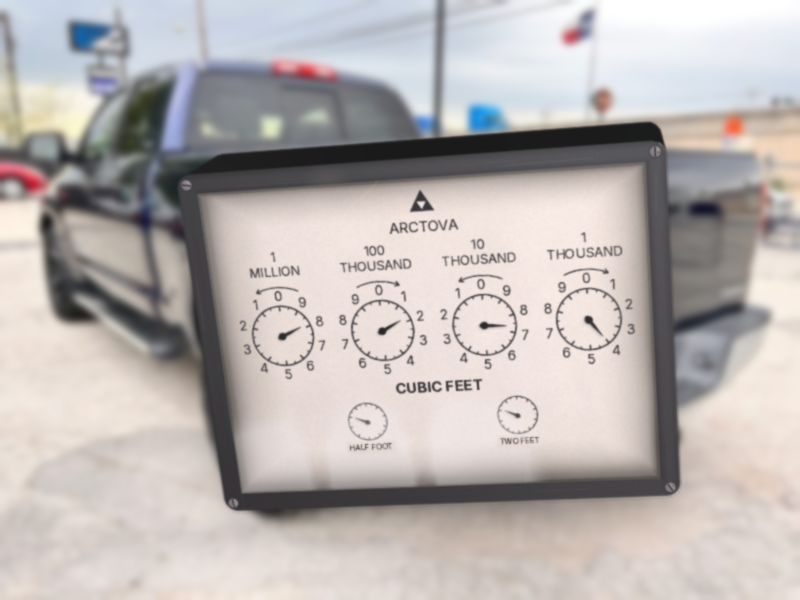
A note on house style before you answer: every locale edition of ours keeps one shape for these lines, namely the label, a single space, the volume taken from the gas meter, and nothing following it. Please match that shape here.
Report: 817400 ft³
